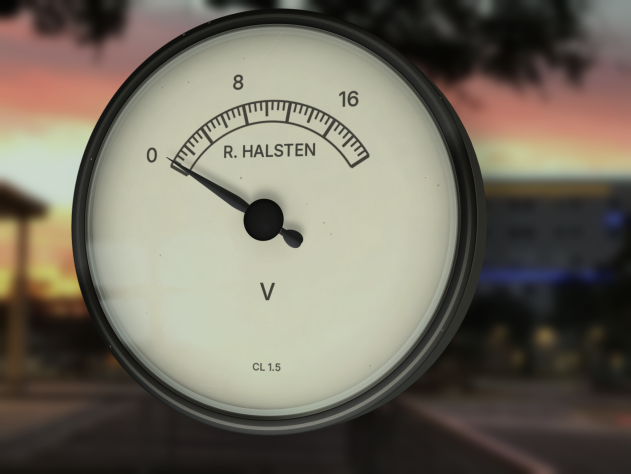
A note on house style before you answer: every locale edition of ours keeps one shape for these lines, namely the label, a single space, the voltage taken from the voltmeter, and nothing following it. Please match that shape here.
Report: 0.5 V
